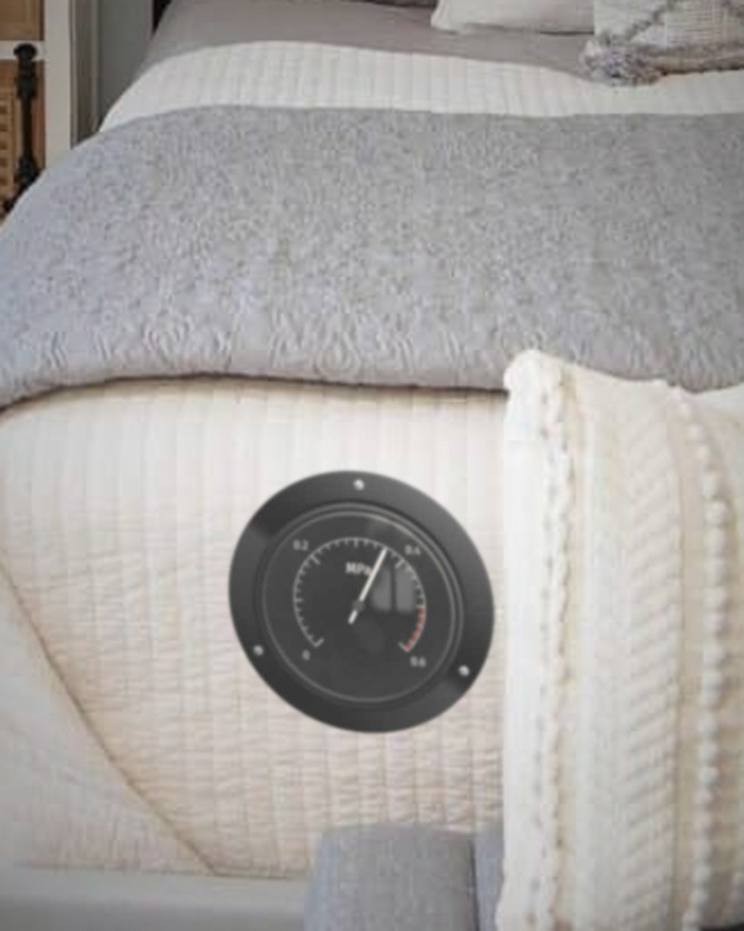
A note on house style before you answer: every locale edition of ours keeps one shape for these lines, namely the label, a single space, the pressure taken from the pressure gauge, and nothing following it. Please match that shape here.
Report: 0.36 MPa
